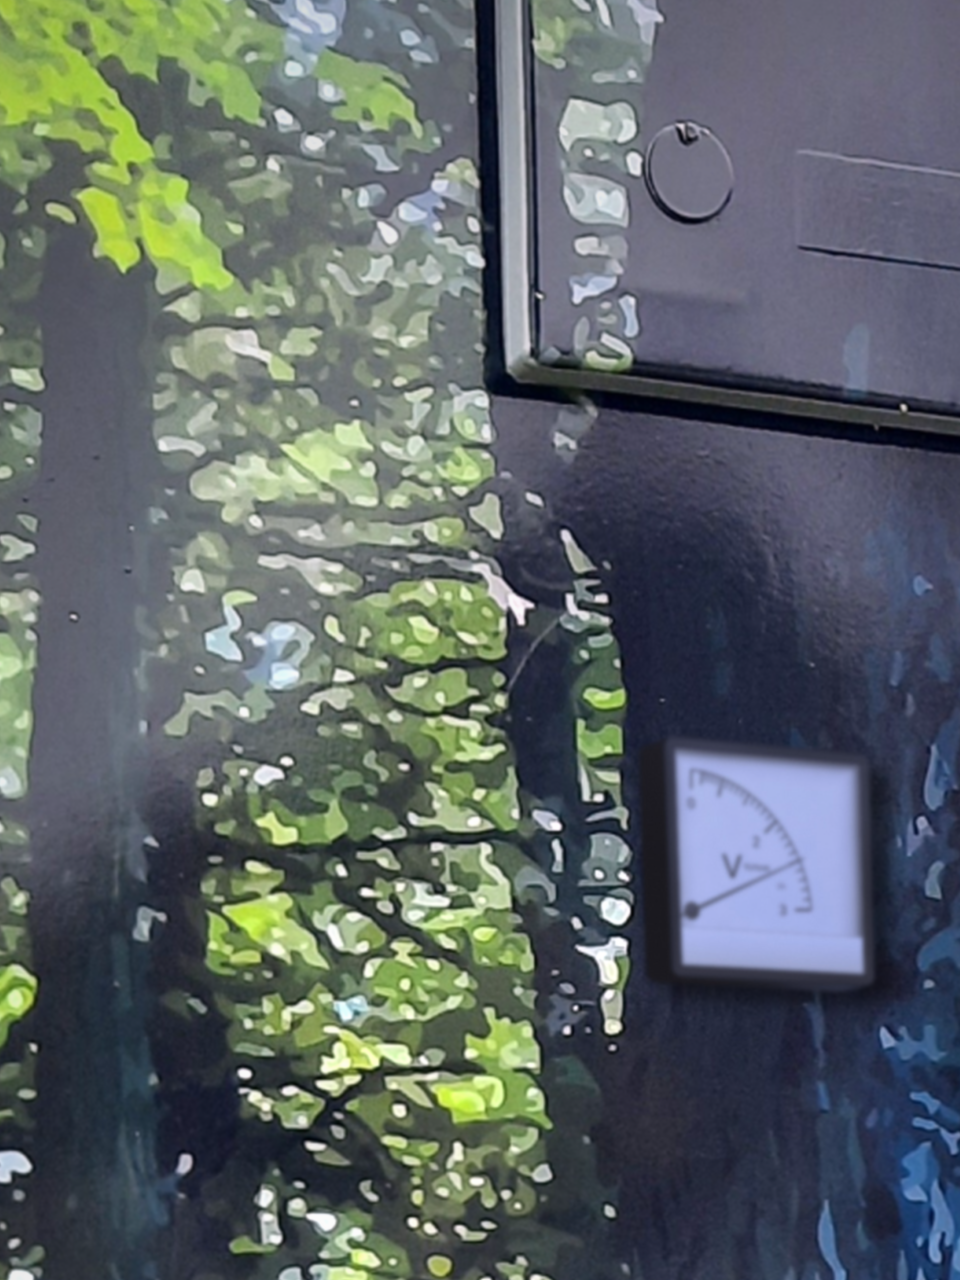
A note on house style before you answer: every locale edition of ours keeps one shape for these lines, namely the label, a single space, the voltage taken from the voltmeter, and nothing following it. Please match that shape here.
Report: 2.5 V
